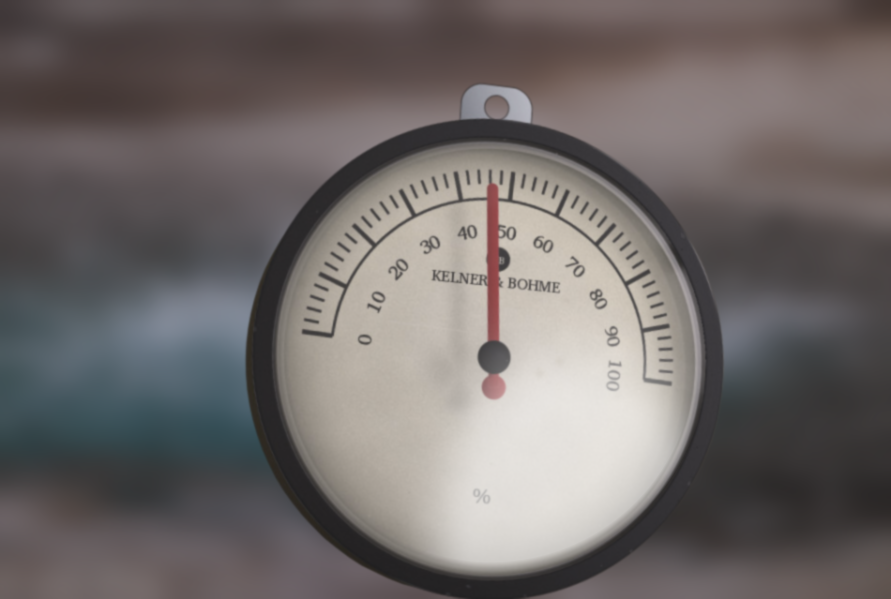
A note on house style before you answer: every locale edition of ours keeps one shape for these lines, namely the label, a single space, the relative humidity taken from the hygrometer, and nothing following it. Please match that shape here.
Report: 46 %
